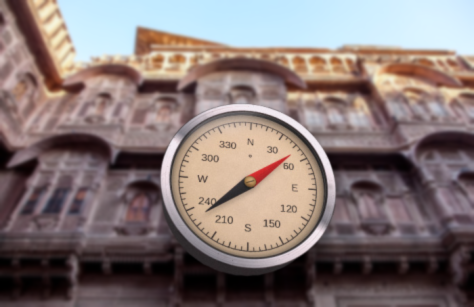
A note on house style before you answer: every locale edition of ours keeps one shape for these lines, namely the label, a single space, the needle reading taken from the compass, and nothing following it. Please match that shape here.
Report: 50 °
